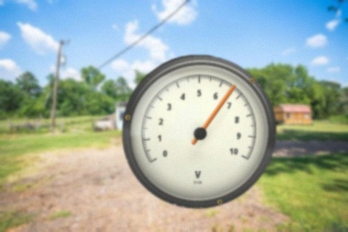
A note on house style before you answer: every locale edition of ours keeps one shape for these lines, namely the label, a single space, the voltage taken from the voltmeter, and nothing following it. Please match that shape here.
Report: 6.5 V
